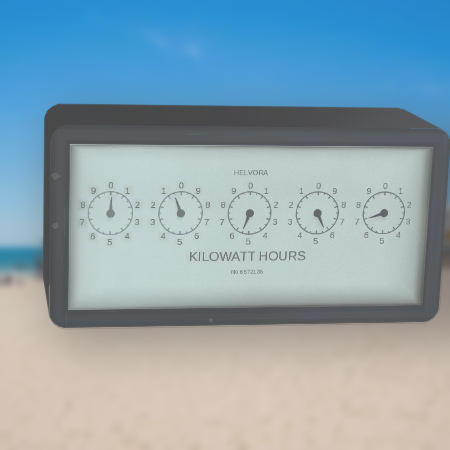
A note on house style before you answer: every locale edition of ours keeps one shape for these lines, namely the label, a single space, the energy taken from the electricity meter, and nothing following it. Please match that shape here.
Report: 557 kWh
